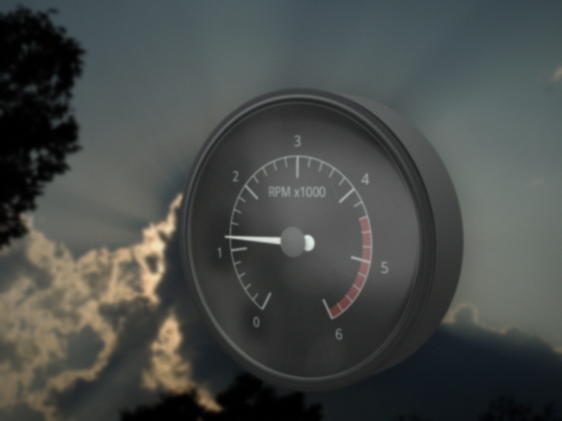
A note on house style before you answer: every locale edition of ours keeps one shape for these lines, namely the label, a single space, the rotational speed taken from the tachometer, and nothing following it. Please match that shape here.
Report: 1200 rpm
